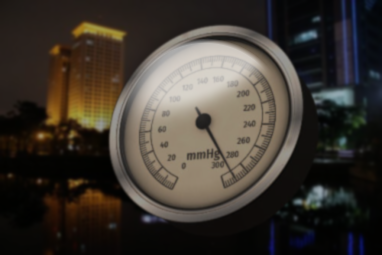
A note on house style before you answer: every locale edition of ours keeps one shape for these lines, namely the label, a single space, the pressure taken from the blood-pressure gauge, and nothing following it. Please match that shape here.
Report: 290 mmHg
